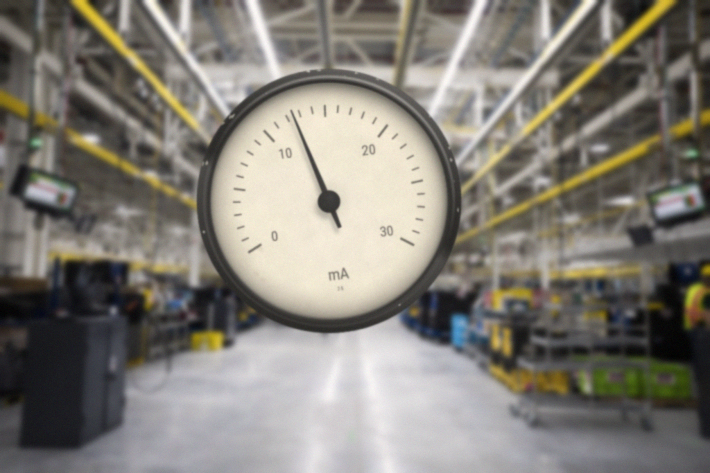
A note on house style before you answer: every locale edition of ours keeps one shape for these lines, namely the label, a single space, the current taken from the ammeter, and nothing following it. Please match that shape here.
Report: 12.5 mA
